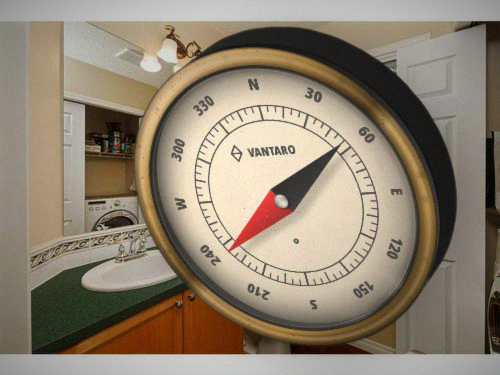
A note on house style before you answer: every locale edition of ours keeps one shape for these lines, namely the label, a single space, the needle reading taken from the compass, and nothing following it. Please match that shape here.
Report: 235 °
